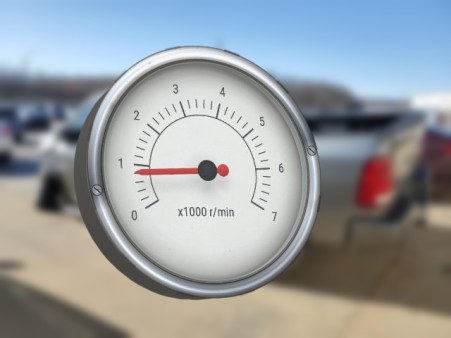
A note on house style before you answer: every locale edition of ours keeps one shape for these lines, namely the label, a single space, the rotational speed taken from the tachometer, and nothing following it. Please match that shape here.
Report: 800 rpm
